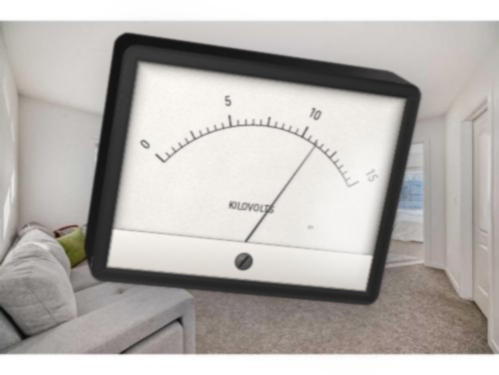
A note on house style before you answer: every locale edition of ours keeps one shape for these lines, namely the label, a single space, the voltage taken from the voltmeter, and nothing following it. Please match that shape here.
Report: 11 kV
